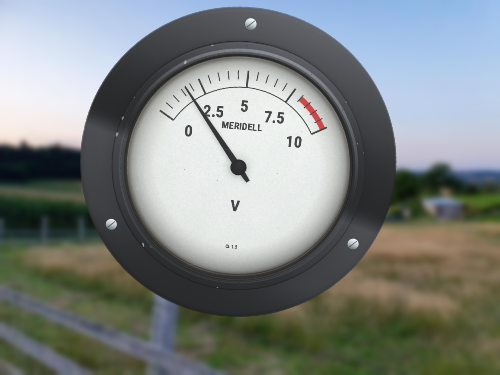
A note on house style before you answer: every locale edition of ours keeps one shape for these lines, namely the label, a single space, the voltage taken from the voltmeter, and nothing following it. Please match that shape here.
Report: 1.75 V
